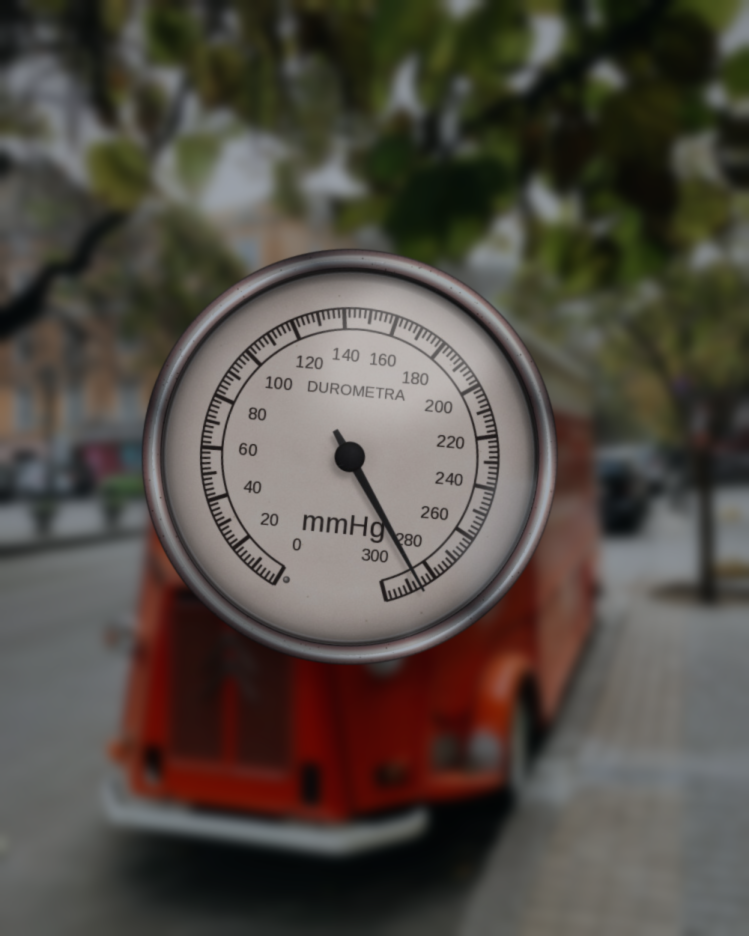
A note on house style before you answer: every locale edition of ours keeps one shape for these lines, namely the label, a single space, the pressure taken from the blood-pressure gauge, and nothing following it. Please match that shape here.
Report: 286 mmHg
